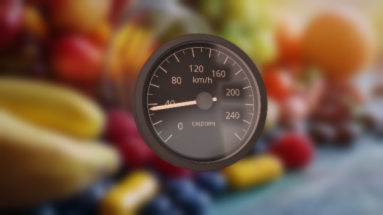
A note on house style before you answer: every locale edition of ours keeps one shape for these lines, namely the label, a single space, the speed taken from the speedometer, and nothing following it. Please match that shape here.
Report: 35 km/h
